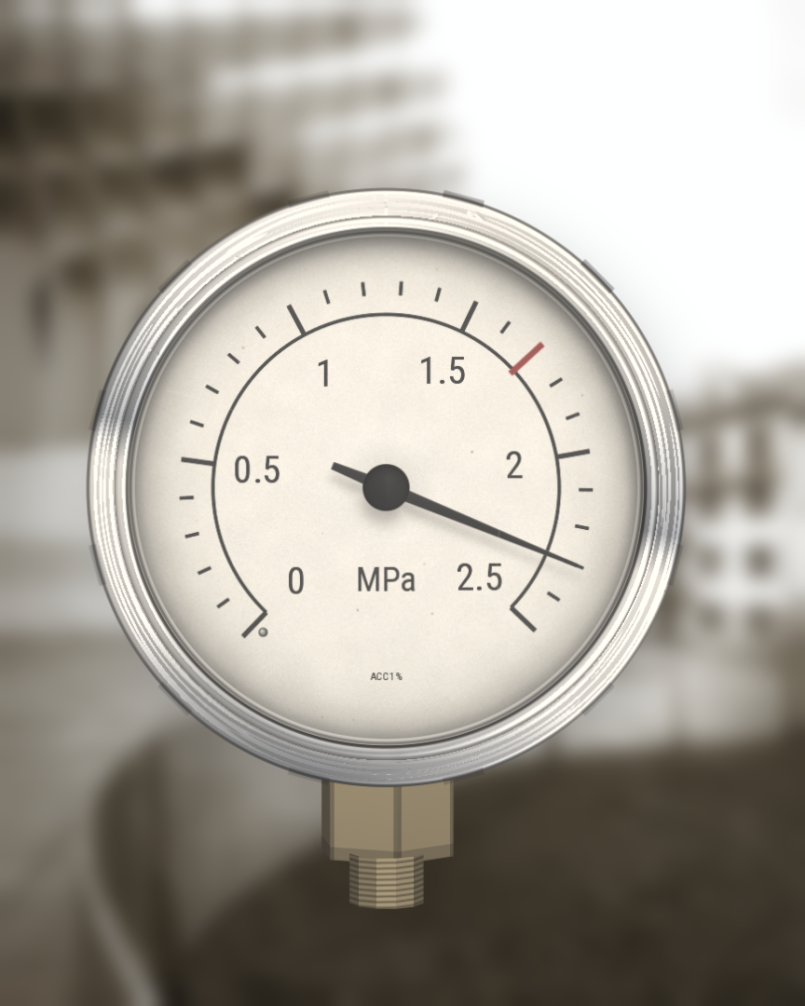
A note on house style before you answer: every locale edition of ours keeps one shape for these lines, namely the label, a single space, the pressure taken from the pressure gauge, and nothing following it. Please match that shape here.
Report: 2.3 MPa
